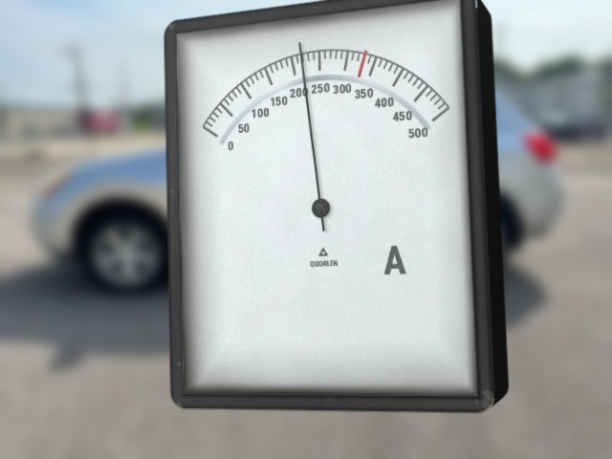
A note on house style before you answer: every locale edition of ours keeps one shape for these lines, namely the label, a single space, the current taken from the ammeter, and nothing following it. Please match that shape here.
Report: 220 A
